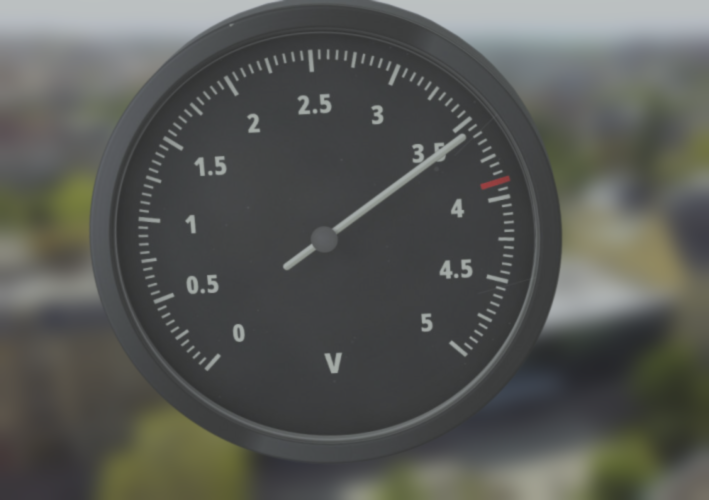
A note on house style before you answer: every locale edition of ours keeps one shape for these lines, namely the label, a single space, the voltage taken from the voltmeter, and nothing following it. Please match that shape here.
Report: 3.55 V
